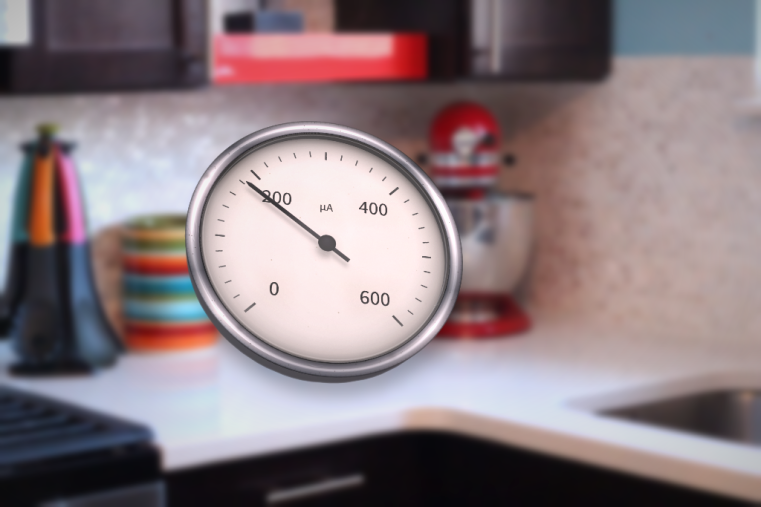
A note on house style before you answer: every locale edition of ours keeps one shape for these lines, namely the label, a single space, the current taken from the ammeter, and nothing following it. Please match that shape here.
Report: 180 µA
